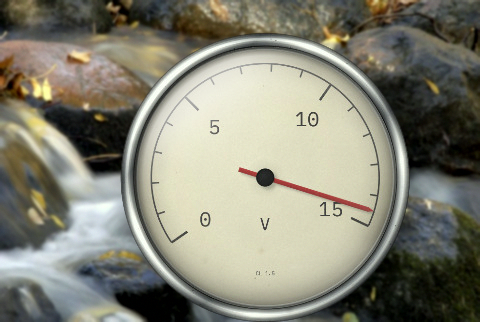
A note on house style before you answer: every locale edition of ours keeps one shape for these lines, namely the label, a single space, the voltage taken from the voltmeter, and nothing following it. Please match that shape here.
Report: 14.5 V
